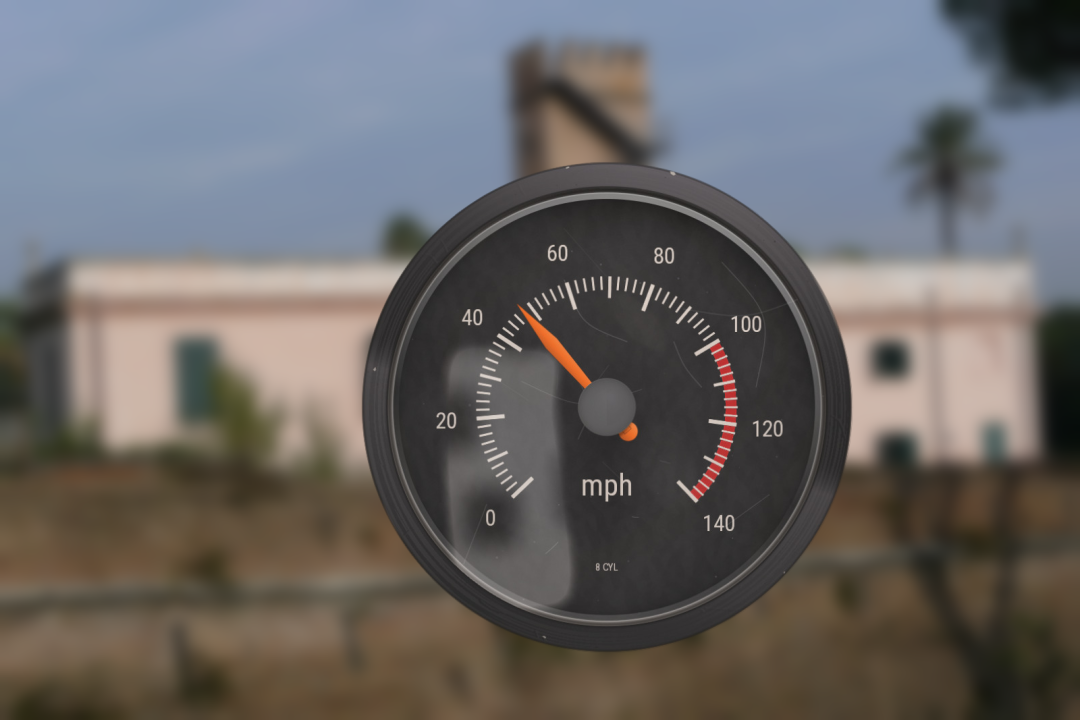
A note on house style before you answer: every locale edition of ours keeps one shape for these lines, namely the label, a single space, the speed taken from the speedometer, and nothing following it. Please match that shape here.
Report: 48 mph
